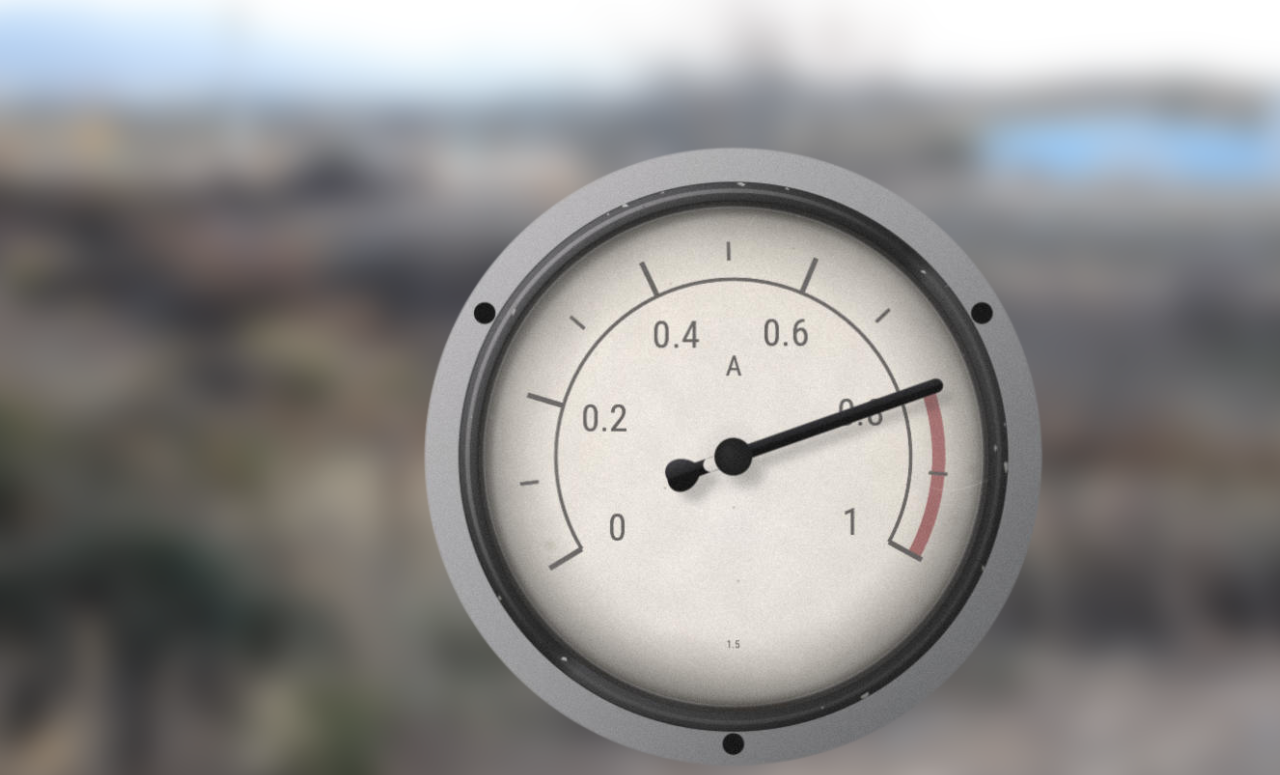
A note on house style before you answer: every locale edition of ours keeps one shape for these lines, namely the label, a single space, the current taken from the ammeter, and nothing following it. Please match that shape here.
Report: 0.8 A
